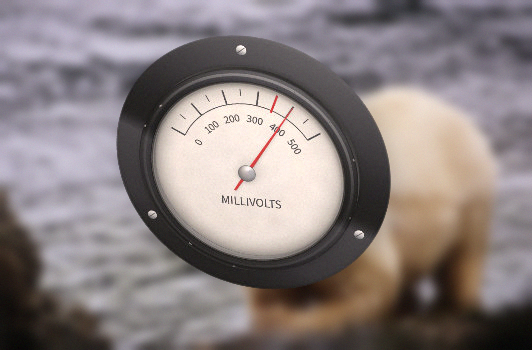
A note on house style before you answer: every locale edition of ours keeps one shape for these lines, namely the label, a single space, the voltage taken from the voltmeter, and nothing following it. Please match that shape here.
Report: 400 mV
